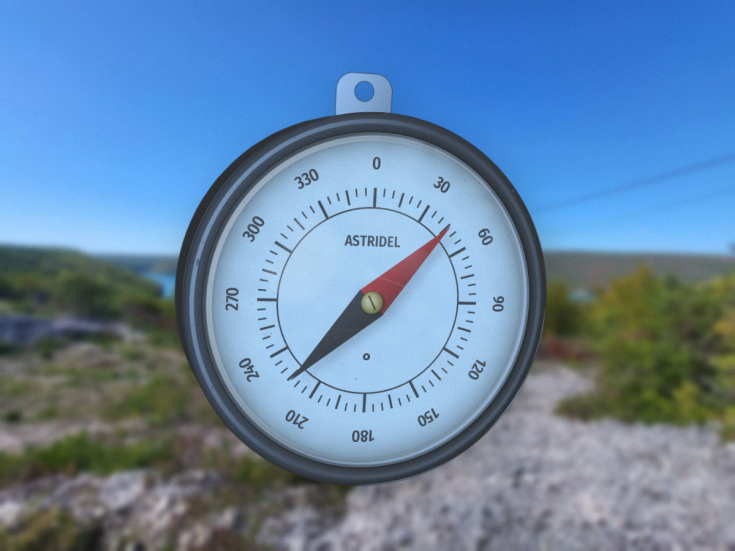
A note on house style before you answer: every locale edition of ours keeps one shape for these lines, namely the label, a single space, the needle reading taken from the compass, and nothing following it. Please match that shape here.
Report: 45 °
